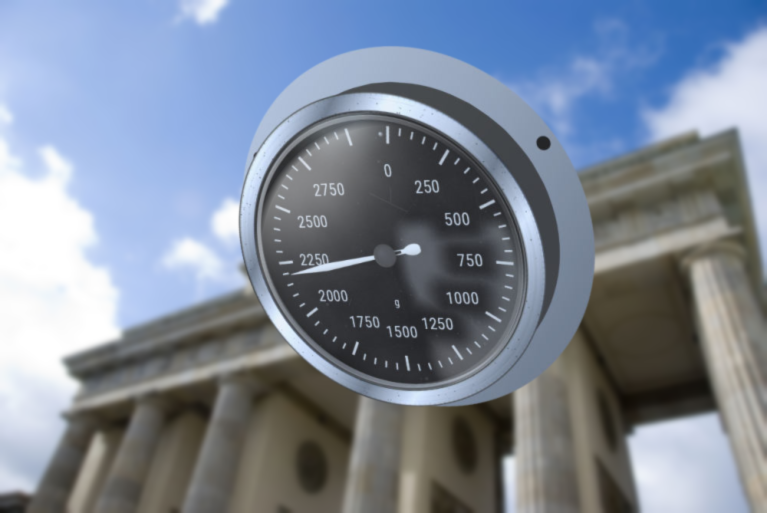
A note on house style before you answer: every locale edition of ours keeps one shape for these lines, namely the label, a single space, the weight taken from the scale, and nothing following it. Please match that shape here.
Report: 2200 g
